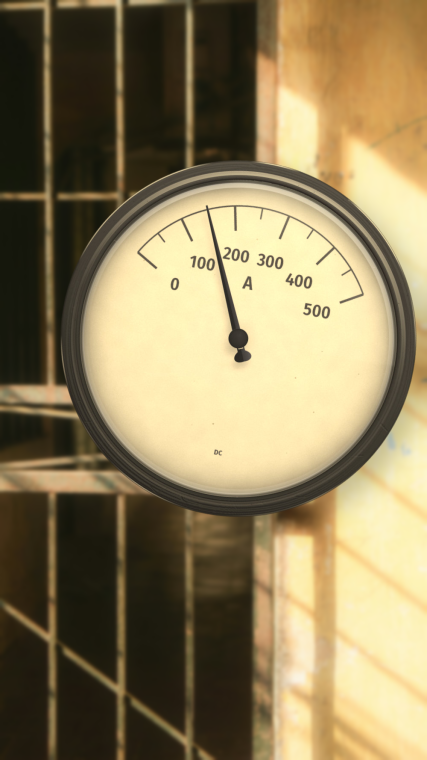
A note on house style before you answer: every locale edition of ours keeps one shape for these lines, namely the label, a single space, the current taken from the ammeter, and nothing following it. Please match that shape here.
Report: 150 A
